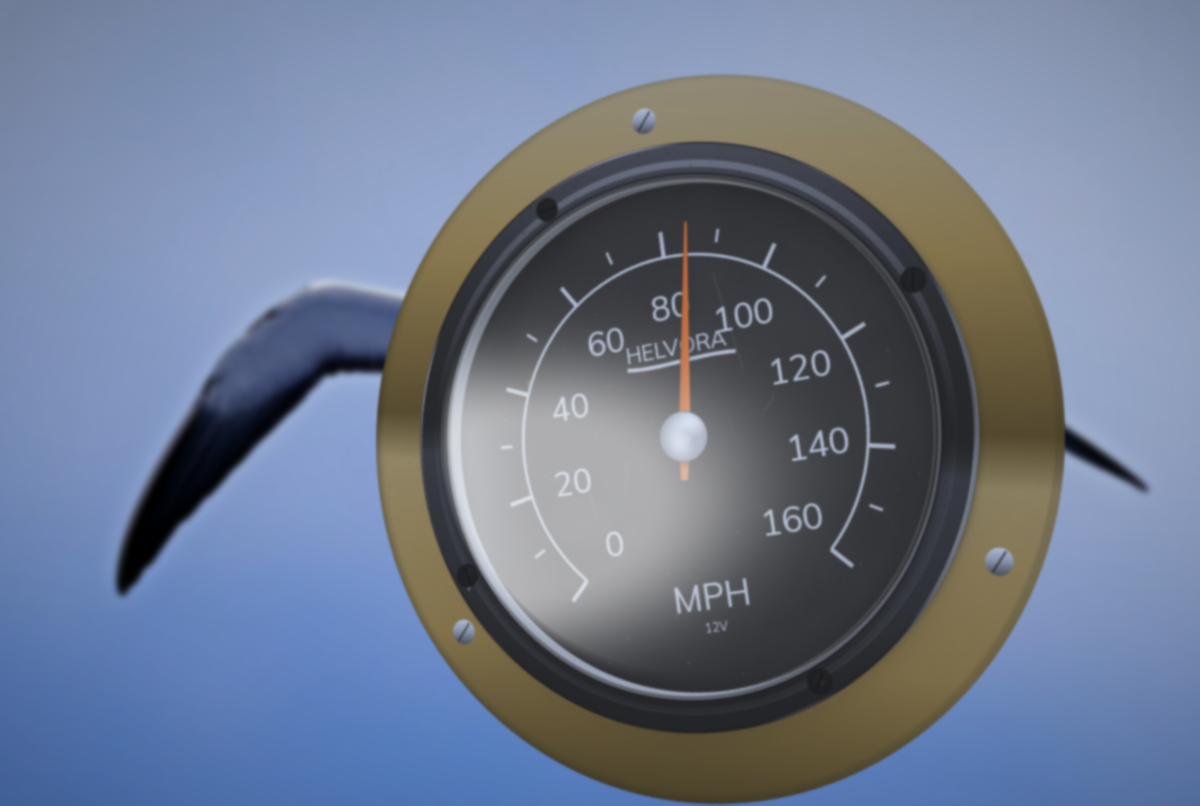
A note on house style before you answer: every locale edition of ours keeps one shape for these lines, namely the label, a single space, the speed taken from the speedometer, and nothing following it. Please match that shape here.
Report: 85 mph
